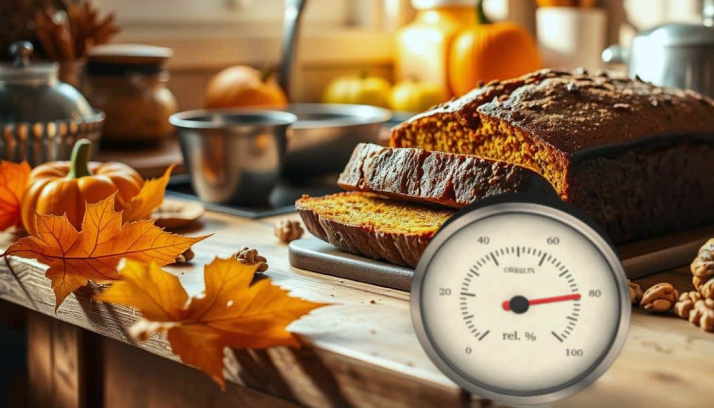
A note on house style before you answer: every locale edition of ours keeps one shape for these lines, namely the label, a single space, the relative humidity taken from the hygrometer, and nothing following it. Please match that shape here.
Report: 80 %
